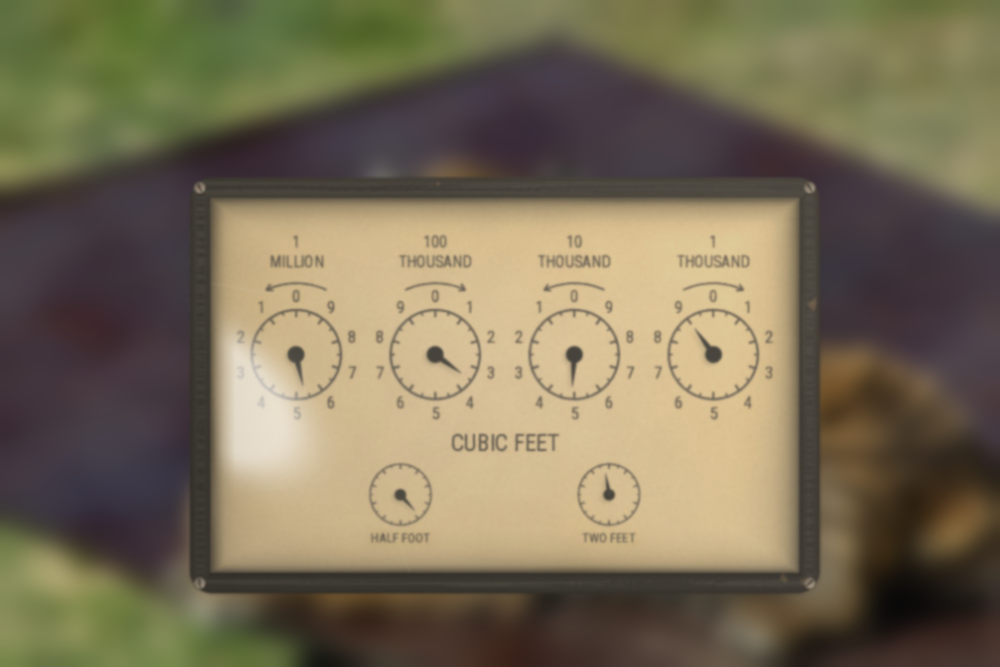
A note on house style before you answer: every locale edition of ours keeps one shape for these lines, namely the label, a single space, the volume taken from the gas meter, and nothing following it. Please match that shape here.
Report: 534900 ft³
